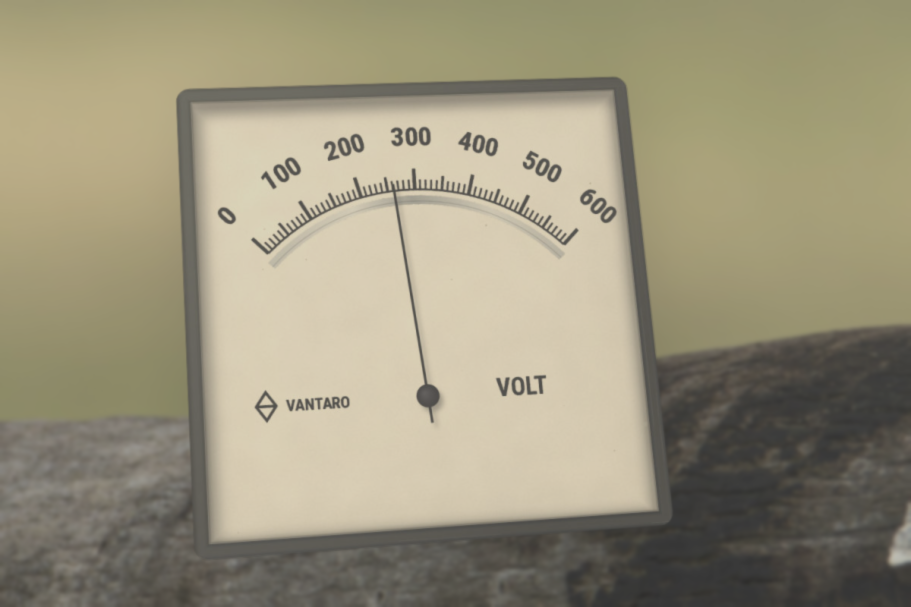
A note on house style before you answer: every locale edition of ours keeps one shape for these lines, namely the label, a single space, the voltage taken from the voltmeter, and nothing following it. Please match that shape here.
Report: 260 V
